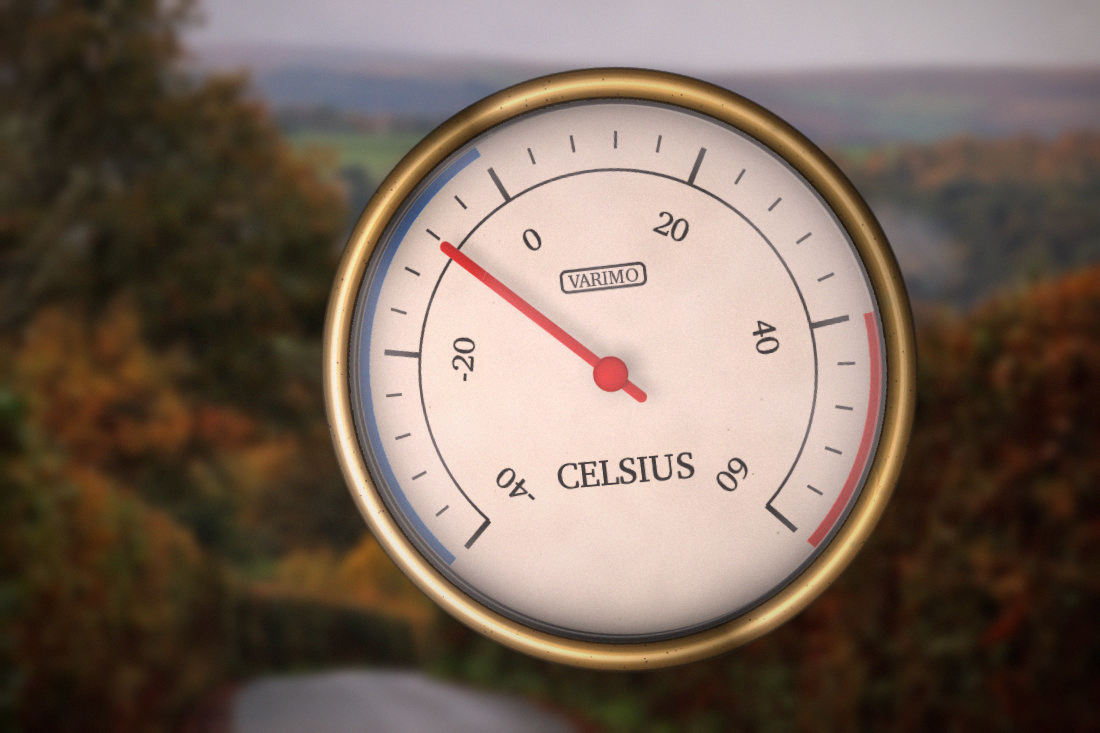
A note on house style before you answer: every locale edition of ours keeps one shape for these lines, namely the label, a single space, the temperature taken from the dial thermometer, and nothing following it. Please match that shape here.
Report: -8 °C
